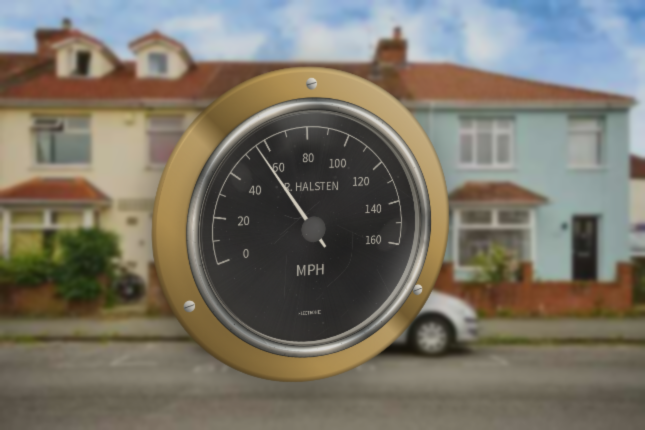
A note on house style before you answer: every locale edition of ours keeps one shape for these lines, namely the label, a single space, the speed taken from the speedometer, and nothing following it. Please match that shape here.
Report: 55 mph
